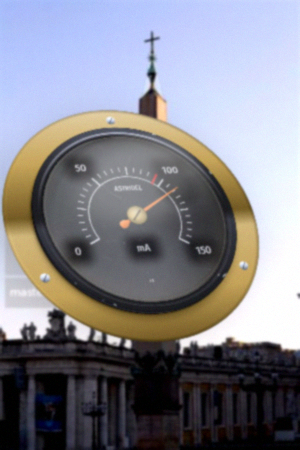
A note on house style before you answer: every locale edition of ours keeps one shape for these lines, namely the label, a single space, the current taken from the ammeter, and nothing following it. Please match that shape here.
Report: 110 mA
